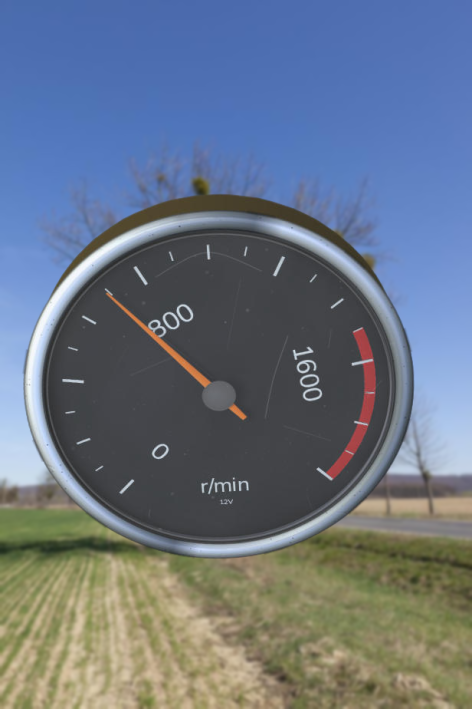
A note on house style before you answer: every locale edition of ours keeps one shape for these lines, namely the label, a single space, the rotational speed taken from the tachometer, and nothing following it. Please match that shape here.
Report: 700 rpm
